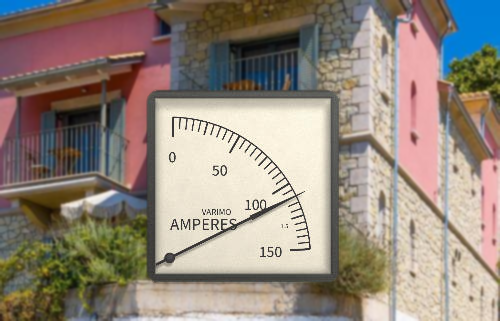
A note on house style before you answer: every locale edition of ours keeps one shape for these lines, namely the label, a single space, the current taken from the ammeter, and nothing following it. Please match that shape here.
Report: 110 A
